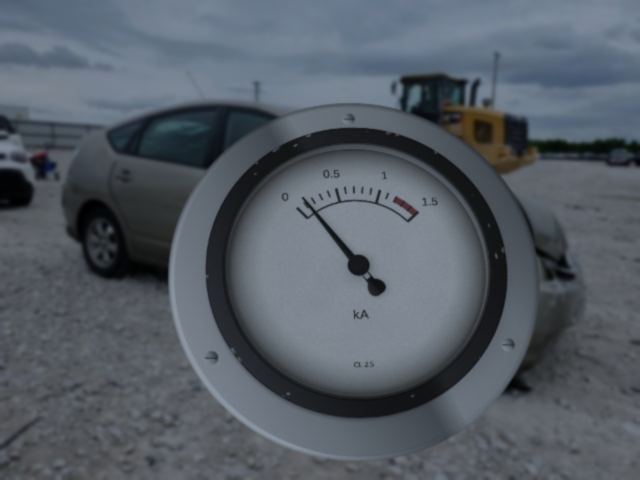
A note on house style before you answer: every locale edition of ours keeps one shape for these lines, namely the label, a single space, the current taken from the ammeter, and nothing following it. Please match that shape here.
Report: 0.1 kA
